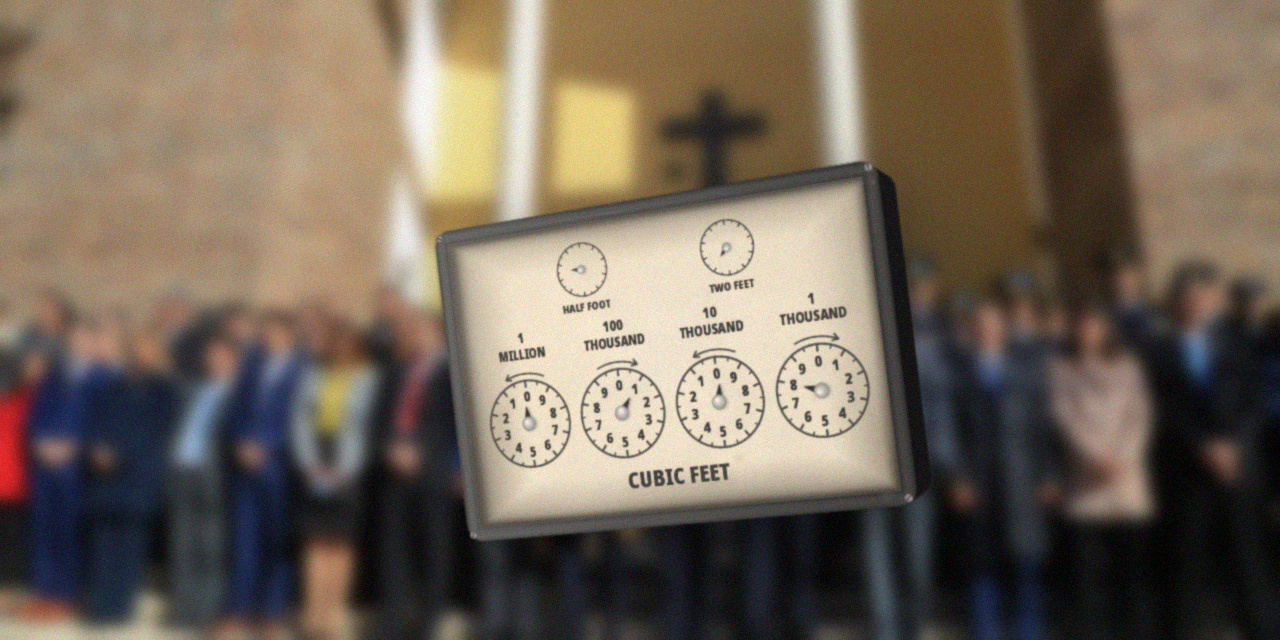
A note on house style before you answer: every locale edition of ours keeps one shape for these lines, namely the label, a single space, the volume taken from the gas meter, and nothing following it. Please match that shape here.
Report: 9800 ft³
